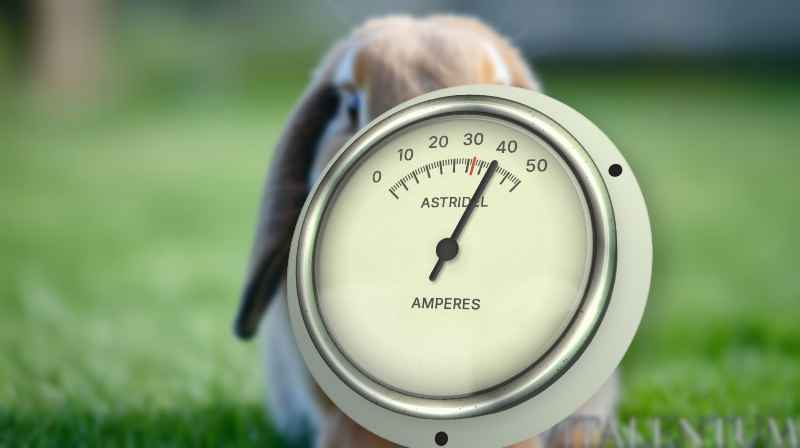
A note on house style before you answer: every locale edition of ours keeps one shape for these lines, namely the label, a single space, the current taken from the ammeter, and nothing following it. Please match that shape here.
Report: 40 A
